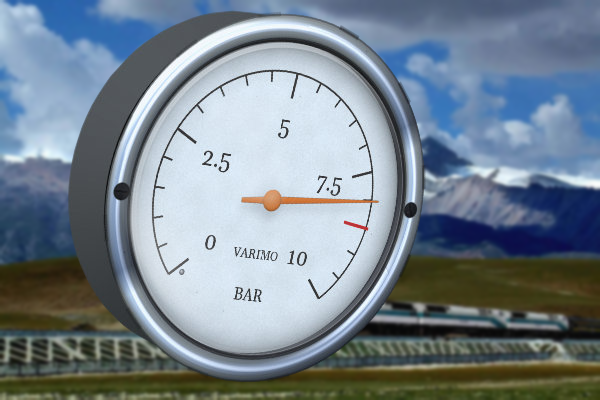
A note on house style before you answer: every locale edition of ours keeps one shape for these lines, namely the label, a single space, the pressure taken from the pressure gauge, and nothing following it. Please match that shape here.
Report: 8 bar
